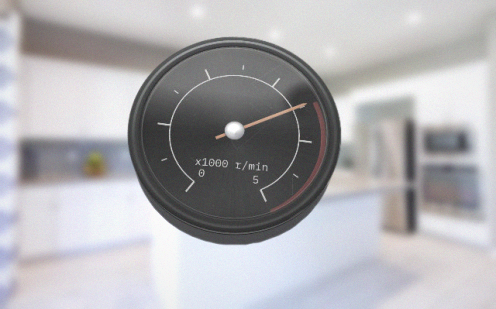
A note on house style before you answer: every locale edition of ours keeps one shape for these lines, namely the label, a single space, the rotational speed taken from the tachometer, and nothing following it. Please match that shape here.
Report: 3500 rpm
